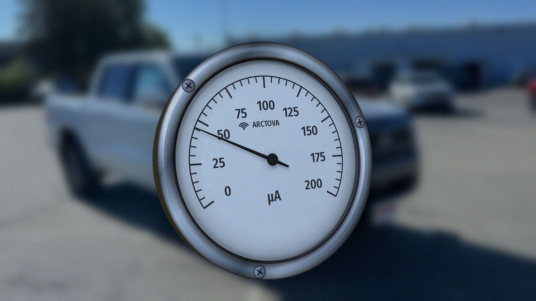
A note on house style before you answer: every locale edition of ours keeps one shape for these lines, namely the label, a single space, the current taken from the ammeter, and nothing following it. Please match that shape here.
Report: 45 µA
